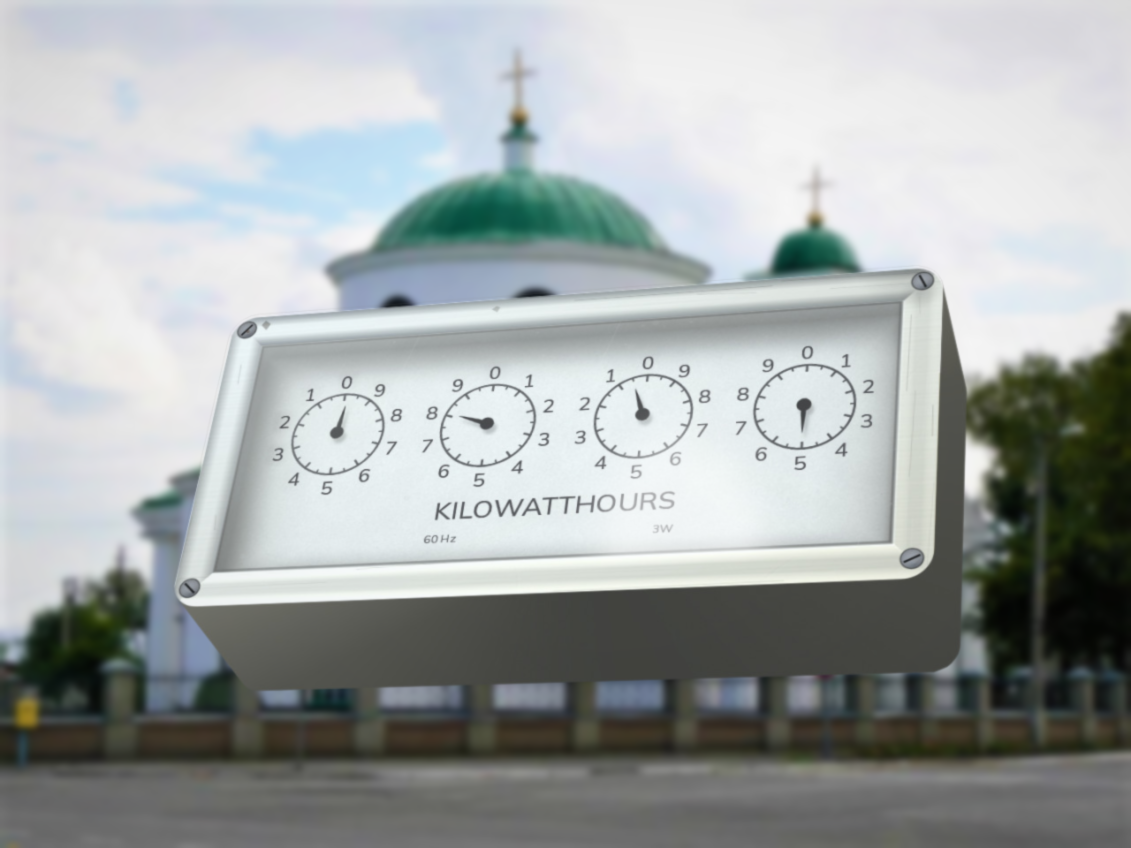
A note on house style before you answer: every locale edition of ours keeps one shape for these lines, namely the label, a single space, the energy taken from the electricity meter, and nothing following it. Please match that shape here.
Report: 9805 kWh
